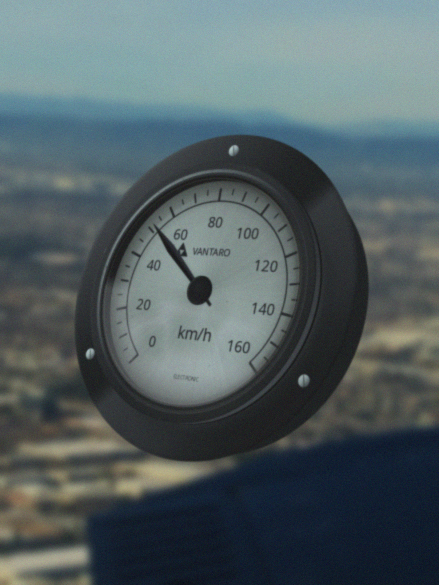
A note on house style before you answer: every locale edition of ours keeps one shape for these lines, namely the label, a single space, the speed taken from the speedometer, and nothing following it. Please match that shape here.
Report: 52.5 km/h
